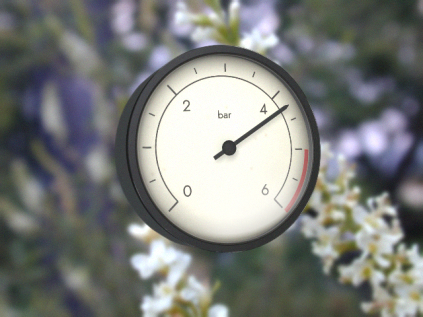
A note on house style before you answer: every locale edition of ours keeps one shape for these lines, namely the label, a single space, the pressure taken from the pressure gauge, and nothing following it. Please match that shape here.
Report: 4.25 bar
